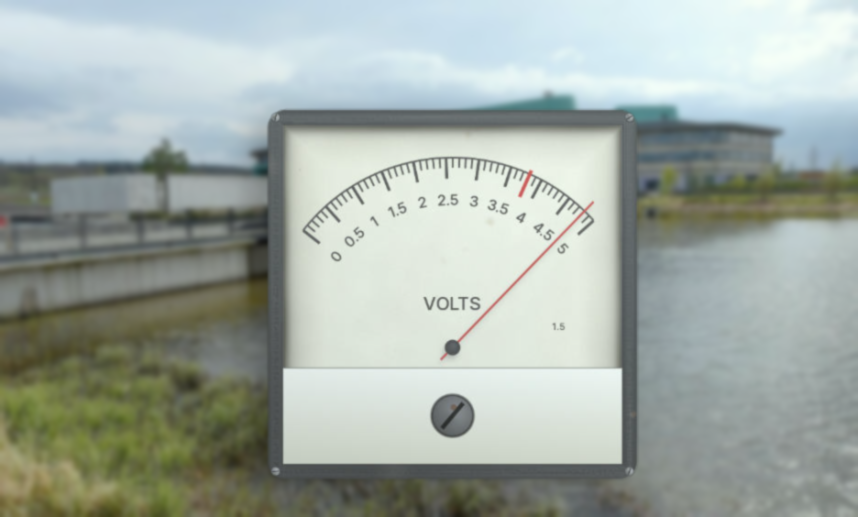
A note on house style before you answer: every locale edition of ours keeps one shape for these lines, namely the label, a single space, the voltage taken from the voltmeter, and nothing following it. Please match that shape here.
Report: 4.8 V
